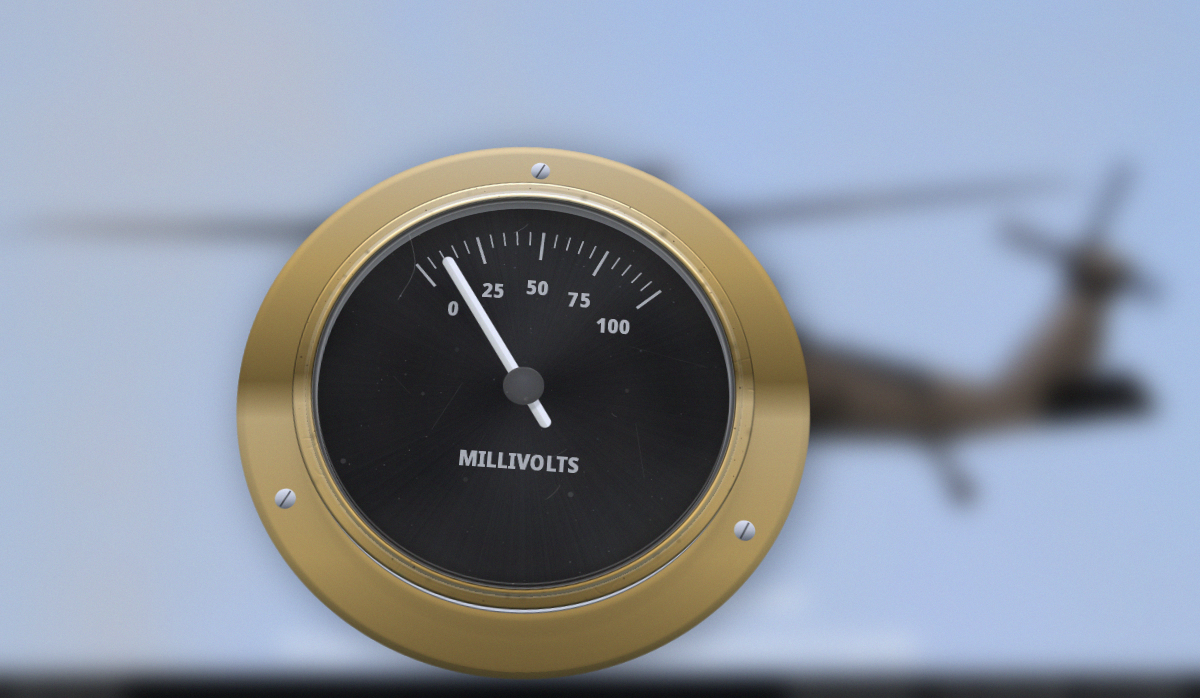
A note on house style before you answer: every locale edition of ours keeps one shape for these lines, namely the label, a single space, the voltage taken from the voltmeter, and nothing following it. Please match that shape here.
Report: 10 mV
